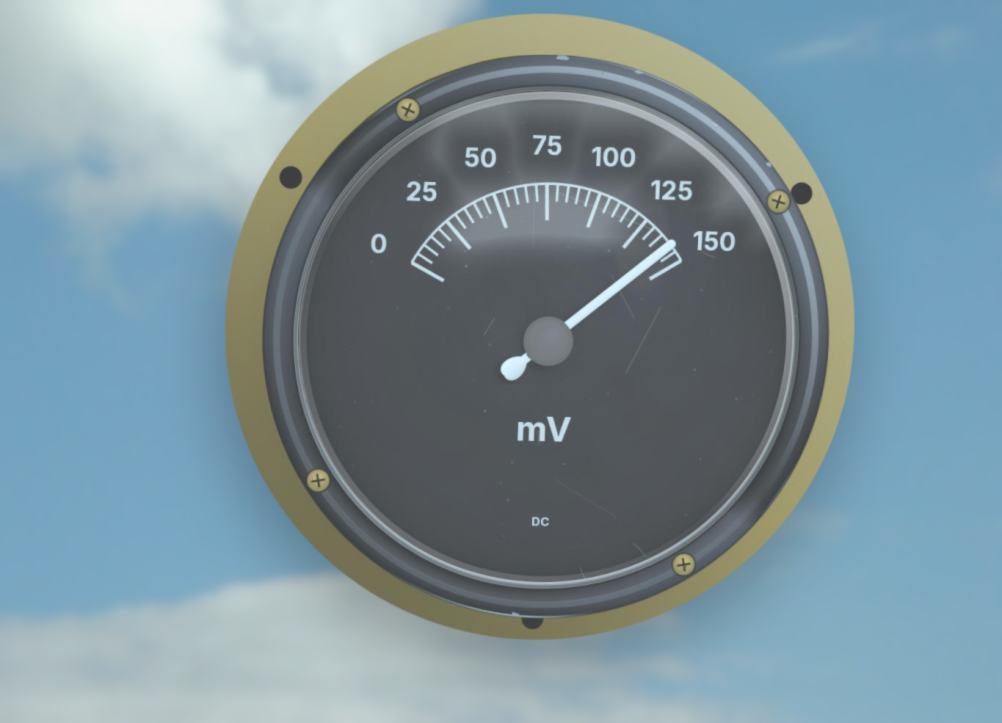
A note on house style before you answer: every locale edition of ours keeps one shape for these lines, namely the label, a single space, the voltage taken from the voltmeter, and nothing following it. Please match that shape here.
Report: 140 mV
